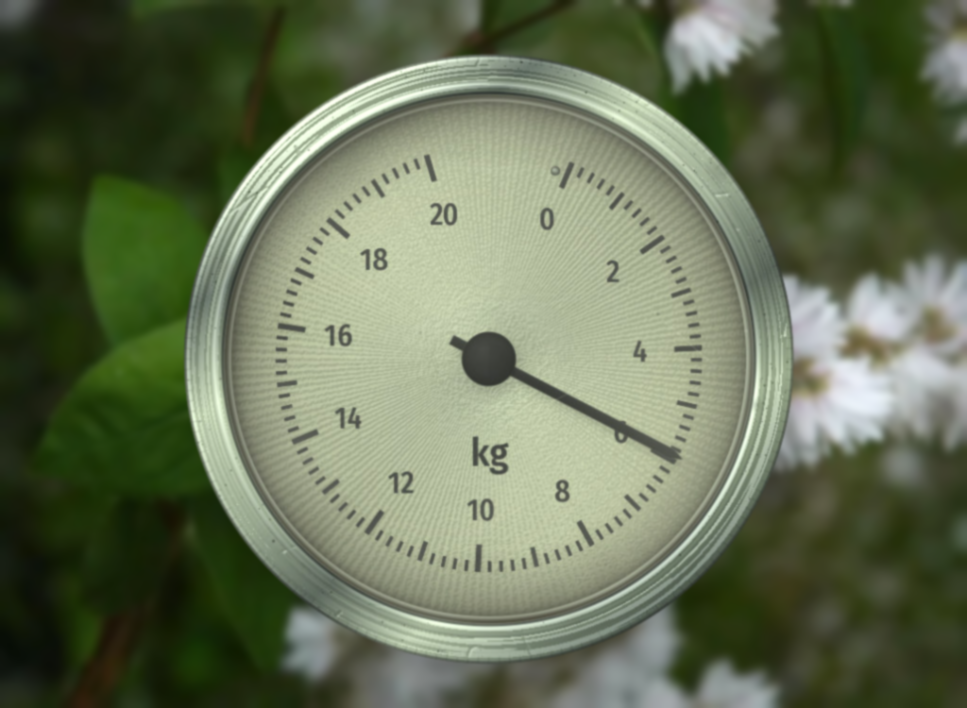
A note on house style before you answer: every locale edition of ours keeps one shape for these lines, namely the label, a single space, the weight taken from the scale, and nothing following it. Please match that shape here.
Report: 5.9 kg
